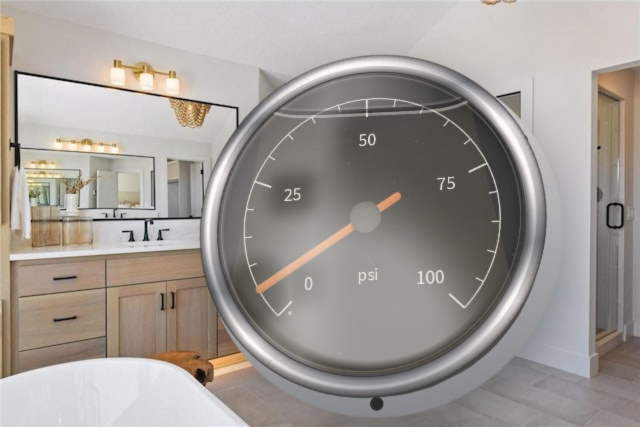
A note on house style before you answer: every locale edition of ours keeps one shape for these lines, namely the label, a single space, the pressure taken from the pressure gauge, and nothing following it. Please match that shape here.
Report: 5 psi
